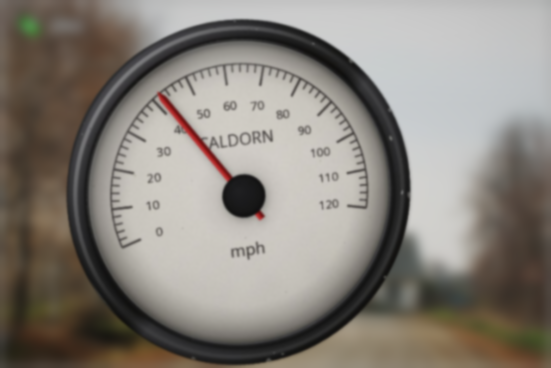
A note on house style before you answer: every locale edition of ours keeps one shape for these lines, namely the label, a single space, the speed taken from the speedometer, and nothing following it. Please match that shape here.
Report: 42 mph
